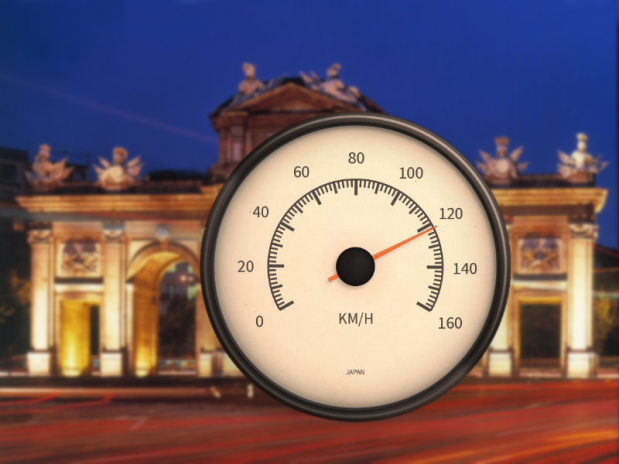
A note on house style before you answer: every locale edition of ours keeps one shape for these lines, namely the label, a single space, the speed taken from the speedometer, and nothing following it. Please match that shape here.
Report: 122 km/h
